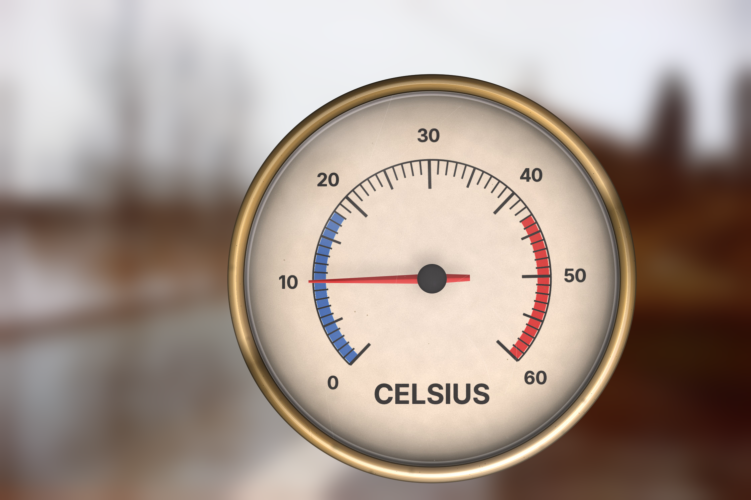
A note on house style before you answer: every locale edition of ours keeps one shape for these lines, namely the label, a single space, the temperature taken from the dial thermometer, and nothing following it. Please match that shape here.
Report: 10 °C
